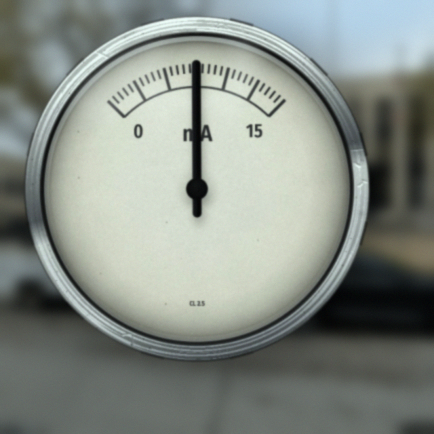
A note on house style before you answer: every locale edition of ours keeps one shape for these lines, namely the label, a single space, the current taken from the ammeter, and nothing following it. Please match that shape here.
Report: 7.5 mA
